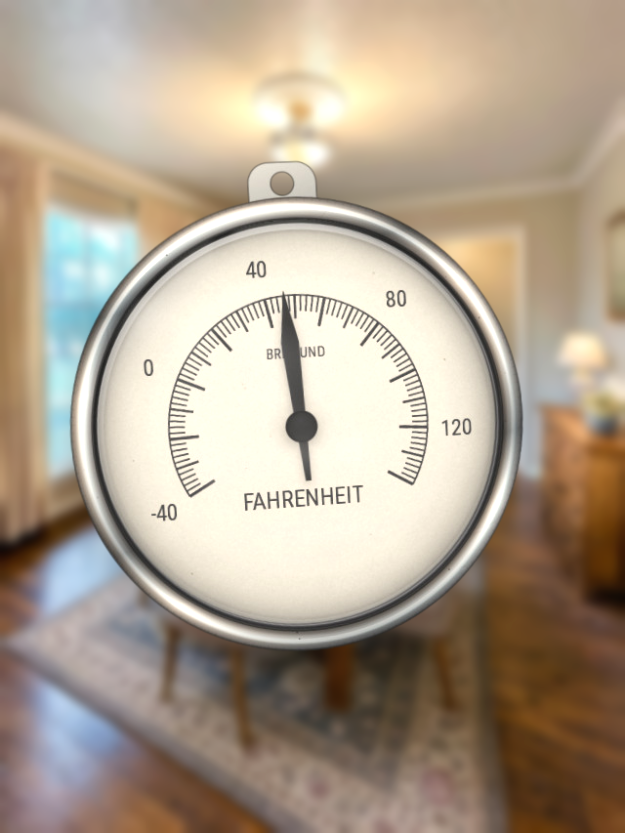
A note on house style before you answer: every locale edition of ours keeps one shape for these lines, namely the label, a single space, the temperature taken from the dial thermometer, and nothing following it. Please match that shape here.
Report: 46 °F
